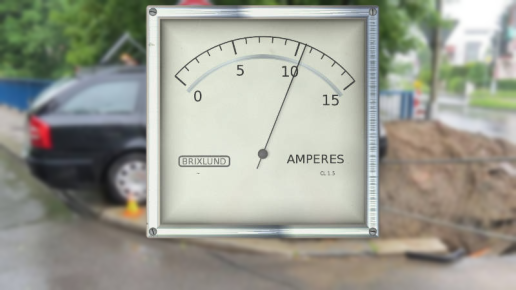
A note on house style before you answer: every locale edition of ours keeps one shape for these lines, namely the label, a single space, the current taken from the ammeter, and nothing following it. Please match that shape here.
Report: 10.5 A
